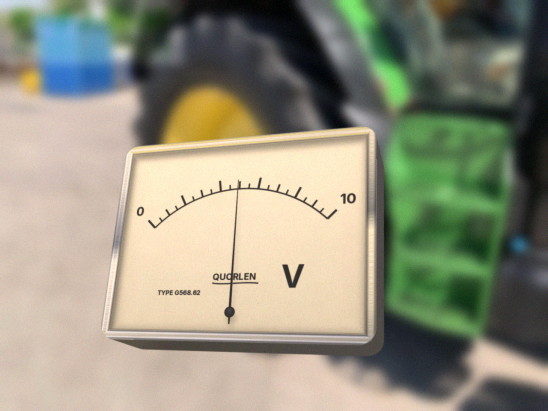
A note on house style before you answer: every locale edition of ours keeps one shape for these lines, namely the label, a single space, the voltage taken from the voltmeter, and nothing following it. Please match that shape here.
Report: 5 V
